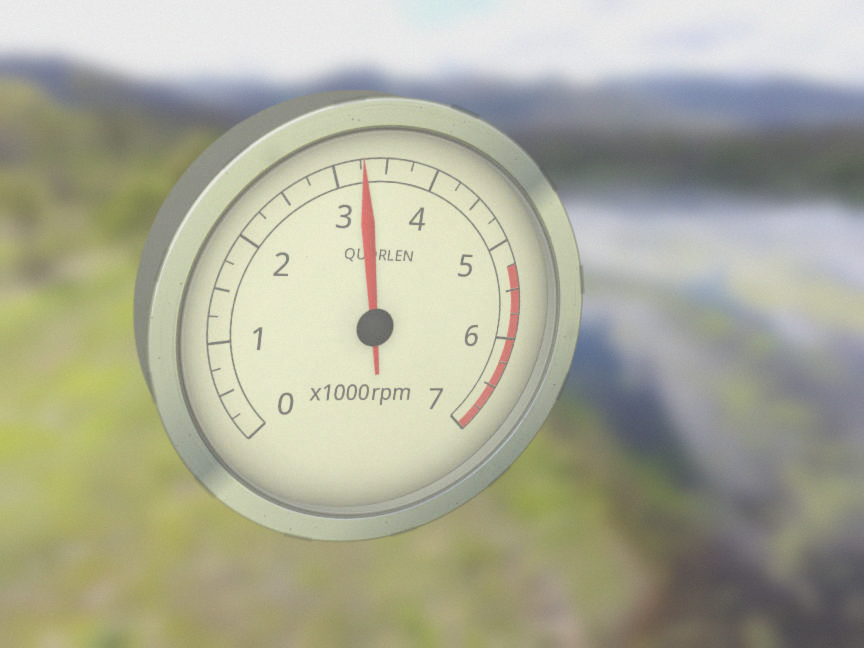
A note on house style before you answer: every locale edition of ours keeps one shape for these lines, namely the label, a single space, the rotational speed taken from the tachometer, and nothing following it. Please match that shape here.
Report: 3250 rpm
